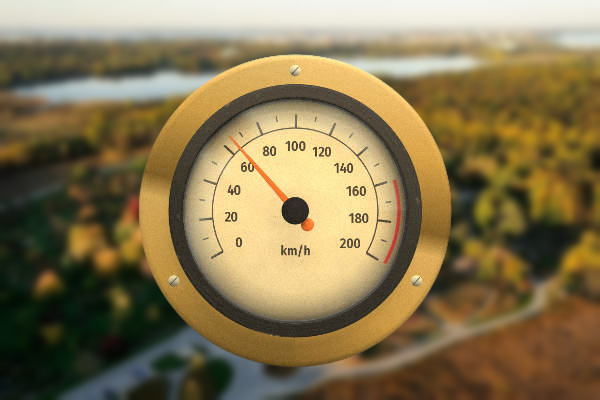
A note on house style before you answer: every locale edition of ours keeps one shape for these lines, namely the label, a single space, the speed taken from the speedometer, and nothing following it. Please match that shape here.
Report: 65 km/h
